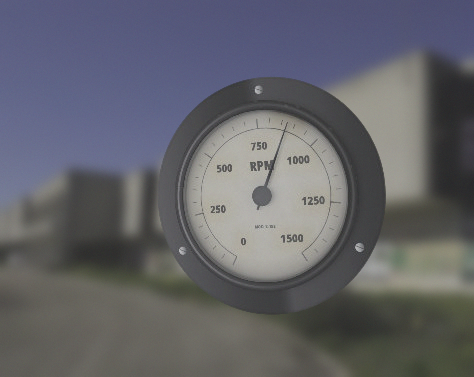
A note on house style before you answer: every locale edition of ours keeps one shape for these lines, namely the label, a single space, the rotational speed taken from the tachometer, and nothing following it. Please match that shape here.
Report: 875 rpm
